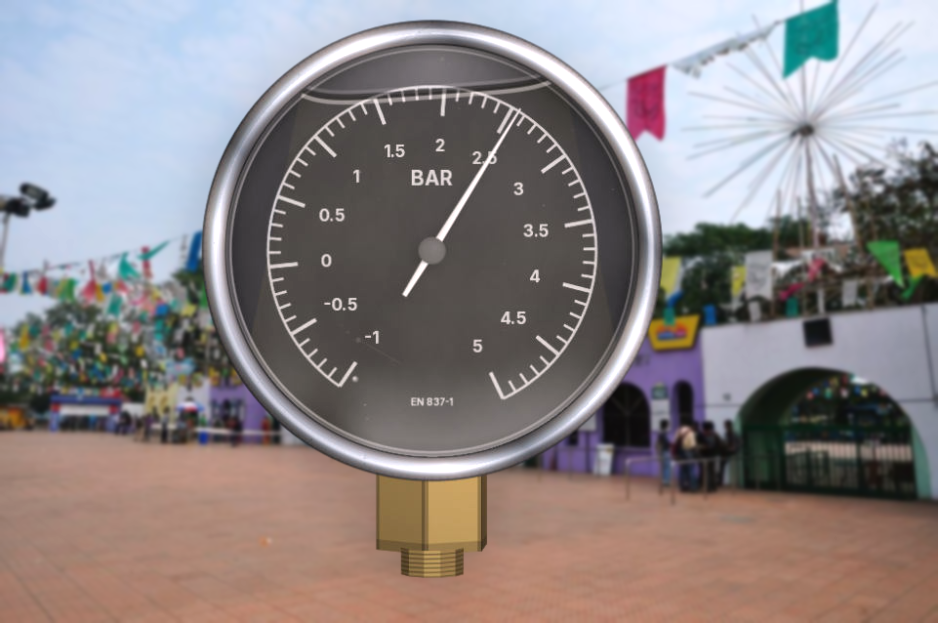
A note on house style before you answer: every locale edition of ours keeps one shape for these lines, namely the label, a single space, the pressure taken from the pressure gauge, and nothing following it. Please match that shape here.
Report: 2.55 bar
